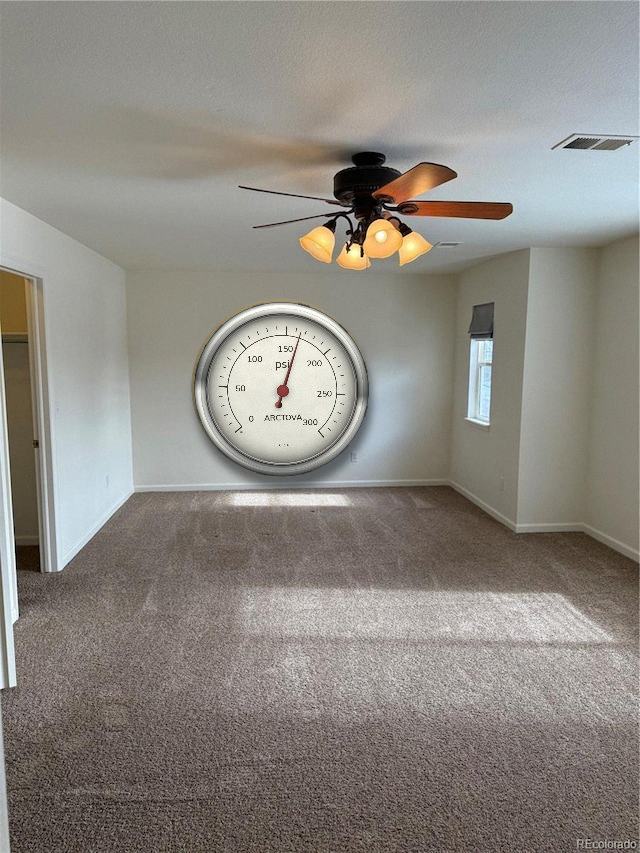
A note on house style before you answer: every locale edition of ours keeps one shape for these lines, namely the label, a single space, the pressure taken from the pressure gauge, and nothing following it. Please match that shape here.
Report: 165 psi
